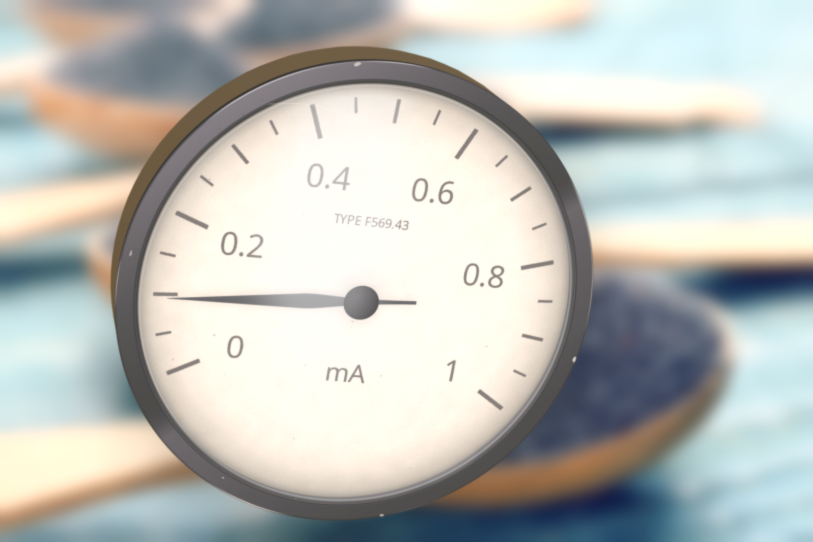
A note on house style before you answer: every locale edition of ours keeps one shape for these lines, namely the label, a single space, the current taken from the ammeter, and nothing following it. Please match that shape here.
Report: 0.1 mA
